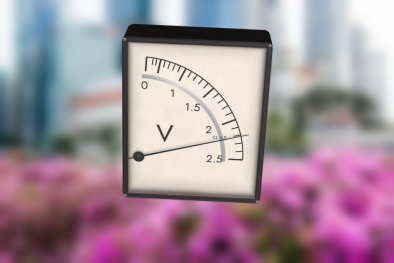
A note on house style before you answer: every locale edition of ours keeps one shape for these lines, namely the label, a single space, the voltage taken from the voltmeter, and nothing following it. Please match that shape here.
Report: 2.2 V
